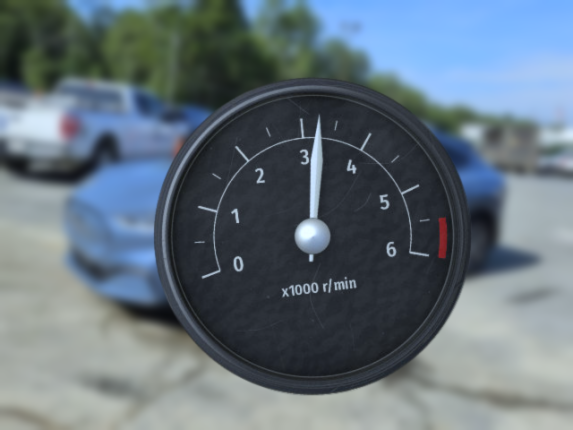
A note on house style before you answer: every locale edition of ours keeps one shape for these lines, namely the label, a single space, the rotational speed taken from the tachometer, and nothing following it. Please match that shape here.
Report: 3250 rpm
